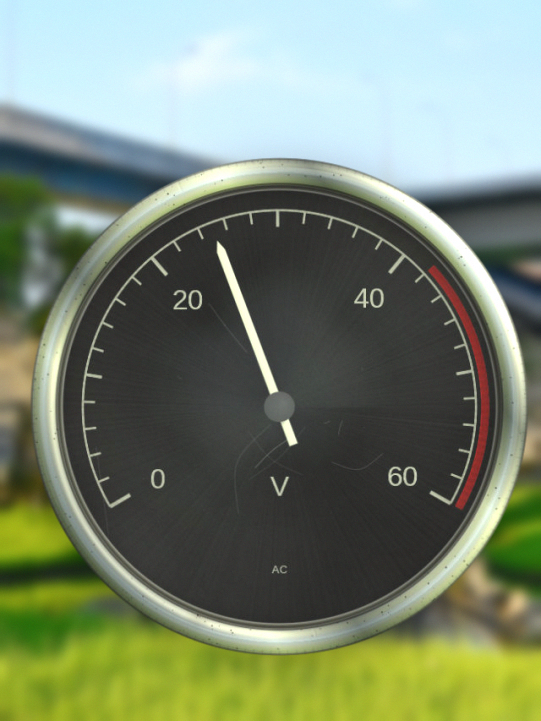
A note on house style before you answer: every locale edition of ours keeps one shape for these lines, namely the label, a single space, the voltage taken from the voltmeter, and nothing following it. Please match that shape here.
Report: 25 V
